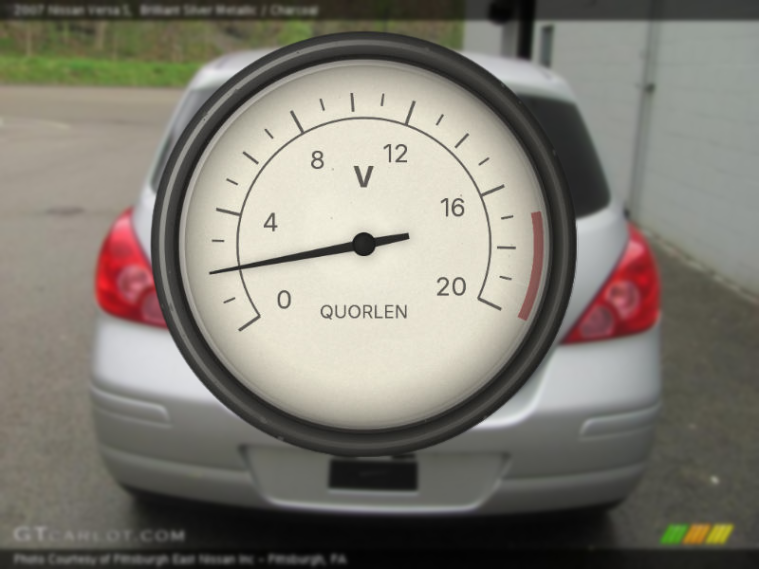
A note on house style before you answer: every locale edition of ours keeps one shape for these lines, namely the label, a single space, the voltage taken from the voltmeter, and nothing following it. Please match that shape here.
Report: 2 V
